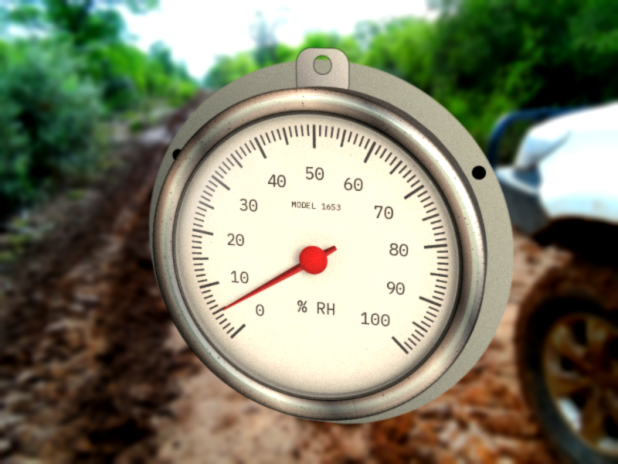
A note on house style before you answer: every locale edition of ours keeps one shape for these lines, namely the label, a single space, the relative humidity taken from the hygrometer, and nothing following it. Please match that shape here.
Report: 5 %
